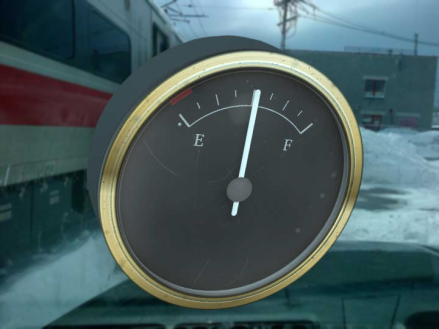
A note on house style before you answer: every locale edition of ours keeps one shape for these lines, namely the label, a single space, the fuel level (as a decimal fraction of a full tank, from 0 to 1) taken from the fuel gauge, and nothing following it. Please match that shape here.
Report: 0.5
